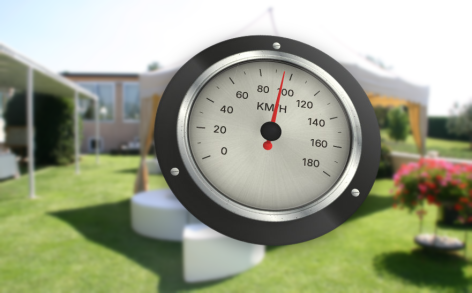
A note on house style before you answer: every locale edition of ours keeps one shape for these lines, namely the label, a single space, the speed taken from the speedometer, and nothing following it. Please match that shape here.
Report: 95 km/h
